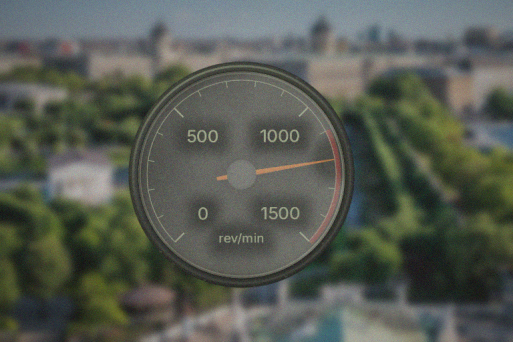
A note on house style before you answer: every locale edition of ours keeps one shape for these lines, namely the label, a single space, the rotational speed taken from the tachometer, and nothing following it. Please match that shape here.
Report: 1200 rpm
